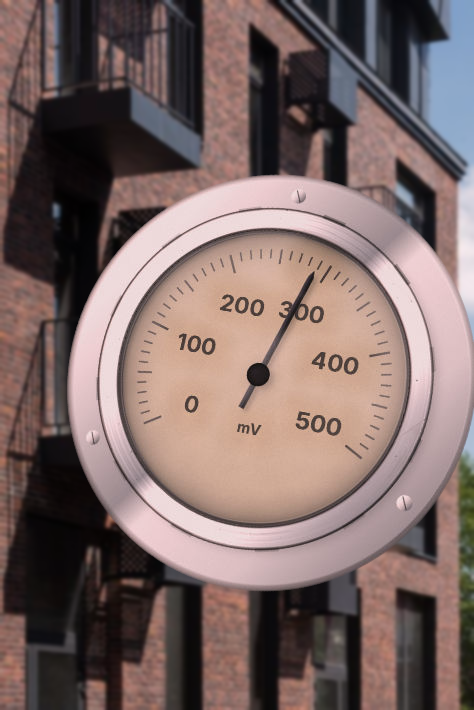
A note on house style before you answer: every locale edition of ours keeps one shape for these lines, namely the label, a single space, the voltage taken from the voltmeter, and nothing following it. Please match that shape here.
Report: 290 mV
